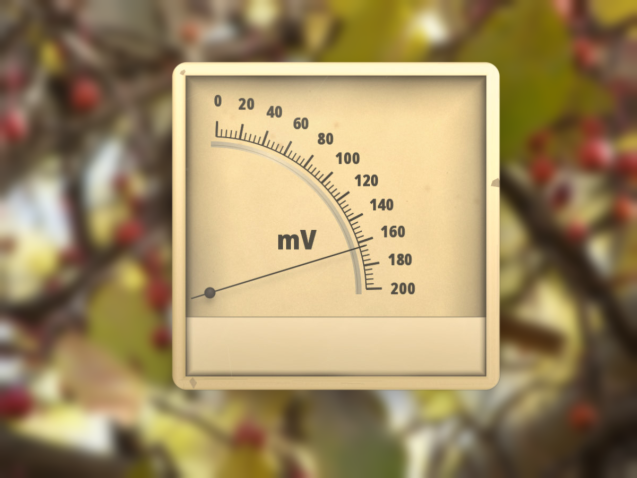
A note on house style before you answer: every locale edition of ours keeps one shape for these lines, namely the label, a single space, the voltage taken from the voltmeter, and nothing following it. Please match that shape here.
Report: 164 mV
